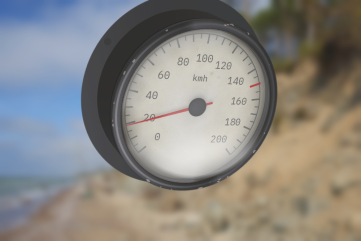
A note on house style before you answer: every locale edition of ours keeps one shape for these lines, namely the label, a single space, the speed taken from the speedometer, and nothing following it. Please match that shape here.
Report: 20 km/h
